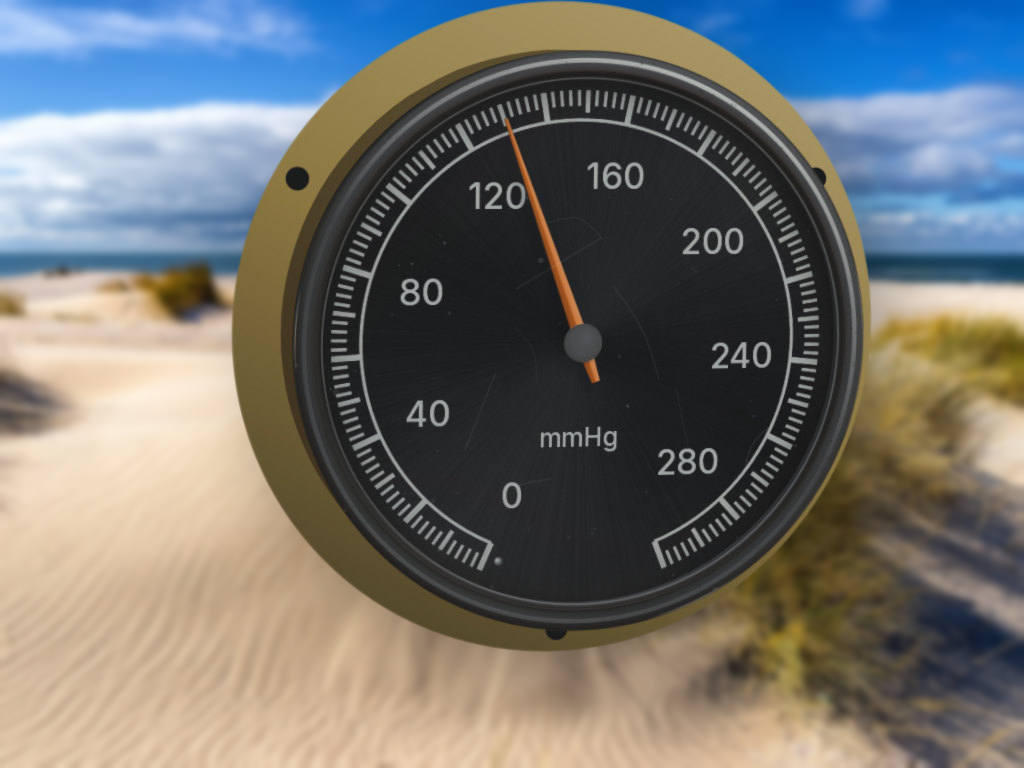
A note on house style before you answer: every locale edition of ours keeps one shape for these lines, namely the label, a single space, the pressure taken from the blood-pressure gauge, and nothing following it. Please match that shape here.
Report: 130 mmHg
